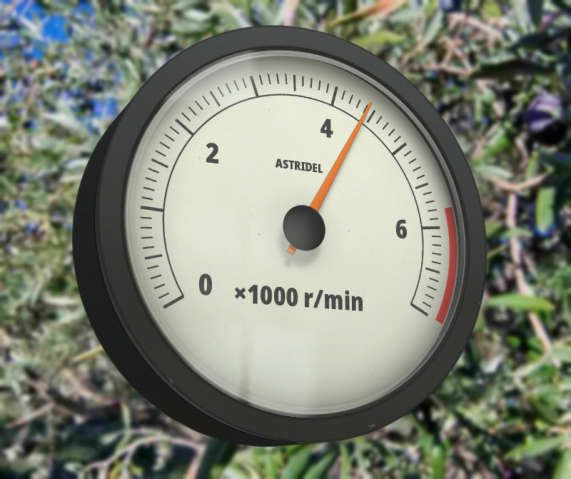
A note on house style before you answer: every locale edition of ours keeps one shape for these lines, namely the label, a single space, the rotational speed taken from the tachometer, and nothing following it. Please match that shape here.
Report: 4400 rpm
